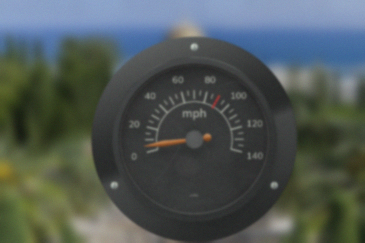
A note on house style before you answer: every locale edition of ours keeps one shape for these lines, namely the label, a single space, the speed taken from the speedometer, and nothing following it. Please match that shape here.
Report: 5 mph
